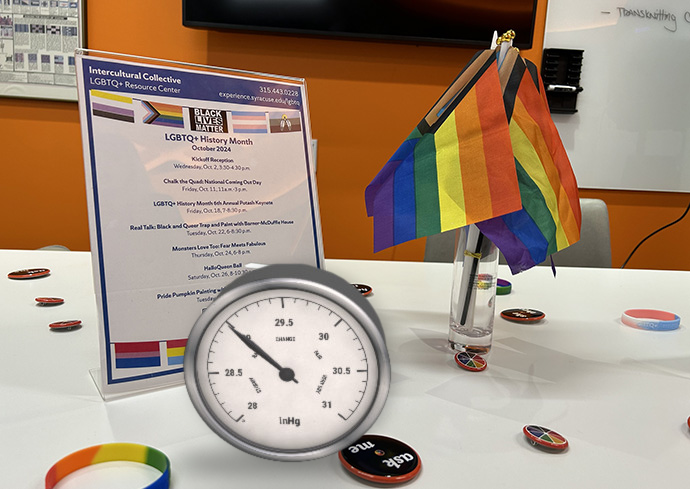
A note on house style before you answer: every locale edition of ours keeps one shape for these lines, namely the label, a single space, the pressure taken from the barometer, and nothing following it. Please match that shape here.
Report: 29 inHg
